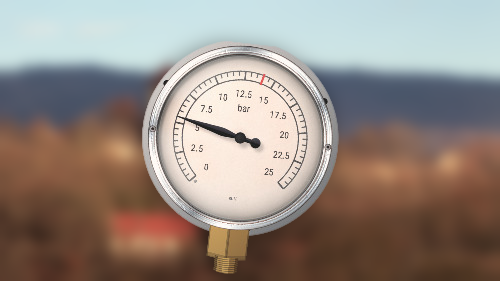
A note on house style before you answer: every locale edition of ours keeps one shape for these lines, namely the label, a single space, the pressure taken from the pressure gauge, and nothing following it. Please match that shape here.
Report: 5.5 bar
